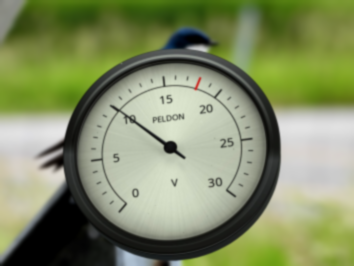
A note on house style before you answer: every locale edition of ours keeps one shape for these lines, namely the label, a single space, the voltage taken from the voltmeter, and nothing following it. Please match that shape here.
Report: 10 V
